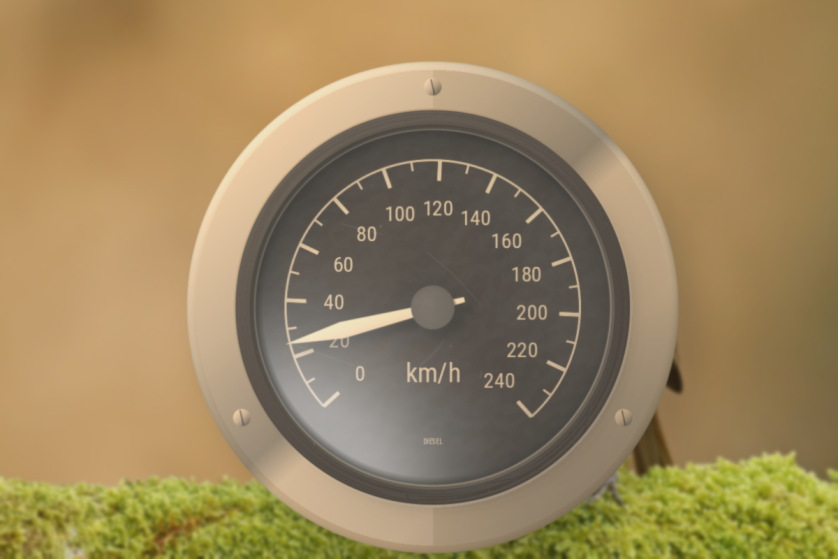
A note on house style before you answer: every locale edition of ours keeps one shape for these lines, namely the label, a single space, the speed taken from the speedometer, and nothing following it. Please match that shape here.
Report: 25 km/h
